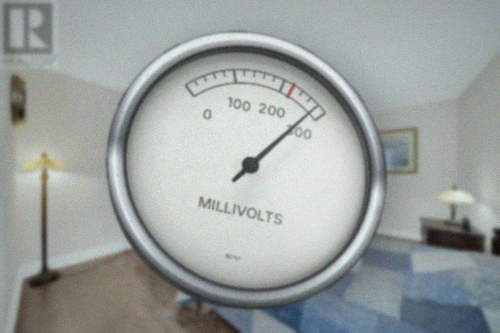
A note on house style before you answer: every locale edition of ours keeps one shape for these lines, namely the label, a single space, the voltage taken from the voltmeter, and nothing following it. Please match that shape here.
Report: 280 mV
